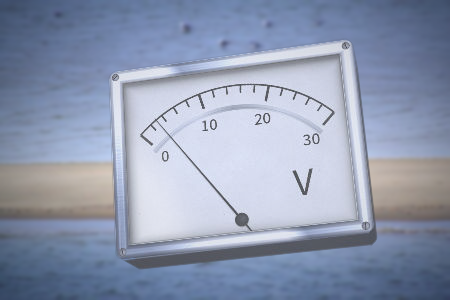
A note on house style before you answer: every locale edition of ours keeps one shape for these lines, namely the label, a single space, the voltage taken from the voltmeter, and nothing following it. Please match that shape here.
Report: 3 V
